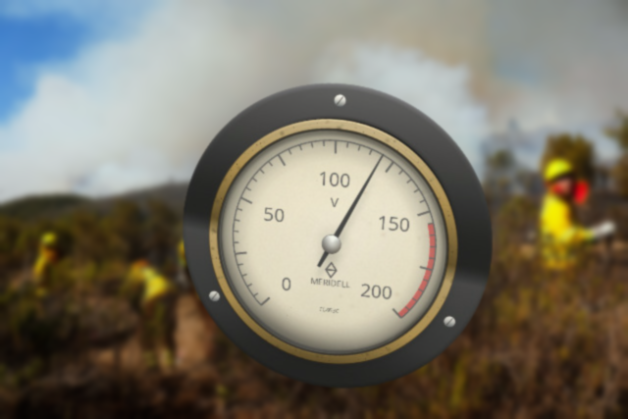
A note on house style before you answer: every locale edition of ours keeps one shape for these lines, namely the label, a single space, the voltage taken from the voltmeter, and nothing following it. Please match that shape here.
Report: 120 V
